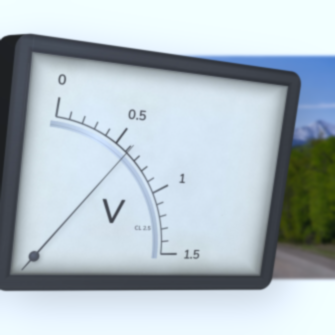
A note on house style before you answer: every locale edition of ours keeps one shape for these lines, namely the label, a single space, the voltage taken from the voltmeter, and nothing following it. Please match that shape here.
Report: 0.6 V
